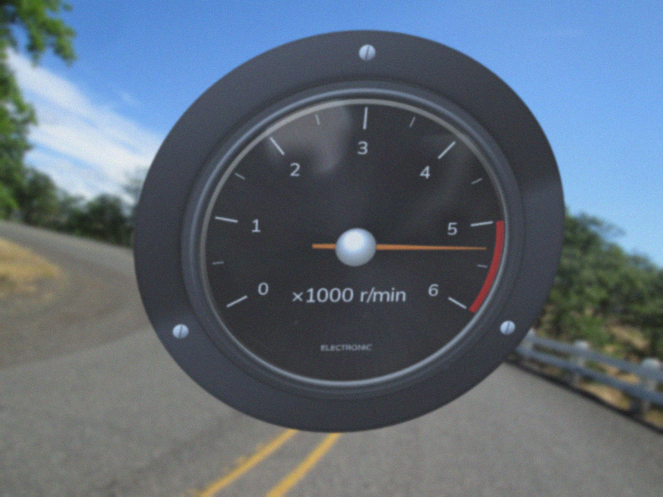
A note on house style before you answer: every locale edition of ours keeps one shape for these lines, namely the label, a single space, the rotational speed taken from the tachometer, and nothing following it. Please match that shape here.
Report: 5250 rpm
